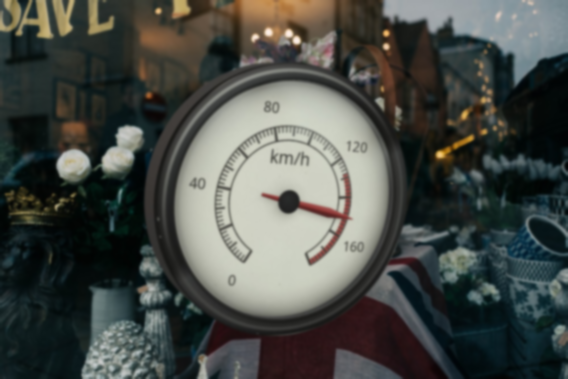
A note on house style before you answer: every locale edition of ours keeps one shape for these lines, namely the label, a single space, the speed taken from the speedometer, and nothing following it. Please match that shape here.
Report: 150 km/h
